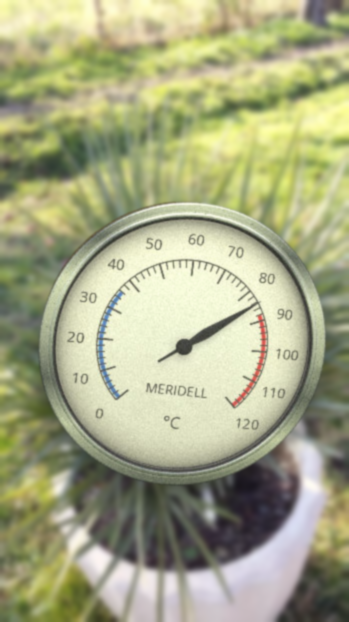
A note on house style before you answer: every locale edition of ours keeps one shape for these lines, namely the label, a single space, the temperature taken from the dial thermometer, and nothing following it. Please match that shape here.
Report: 84 °C
